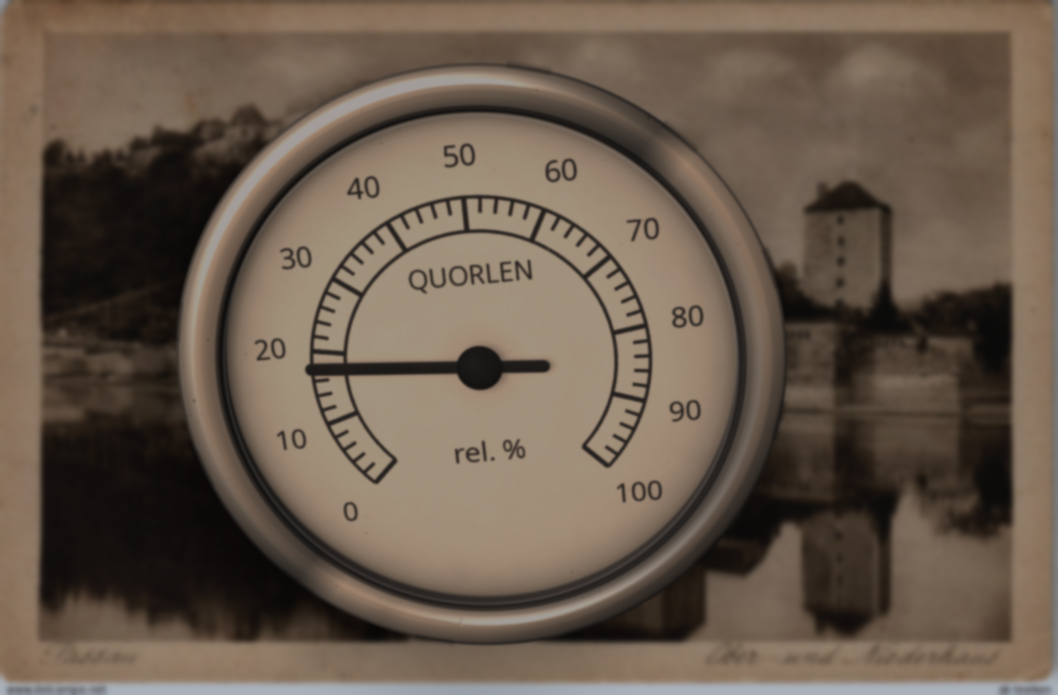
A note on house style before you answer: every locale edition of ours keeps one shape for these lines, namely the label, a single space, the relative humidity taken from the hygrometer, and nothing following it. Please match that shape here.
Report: 18 %
